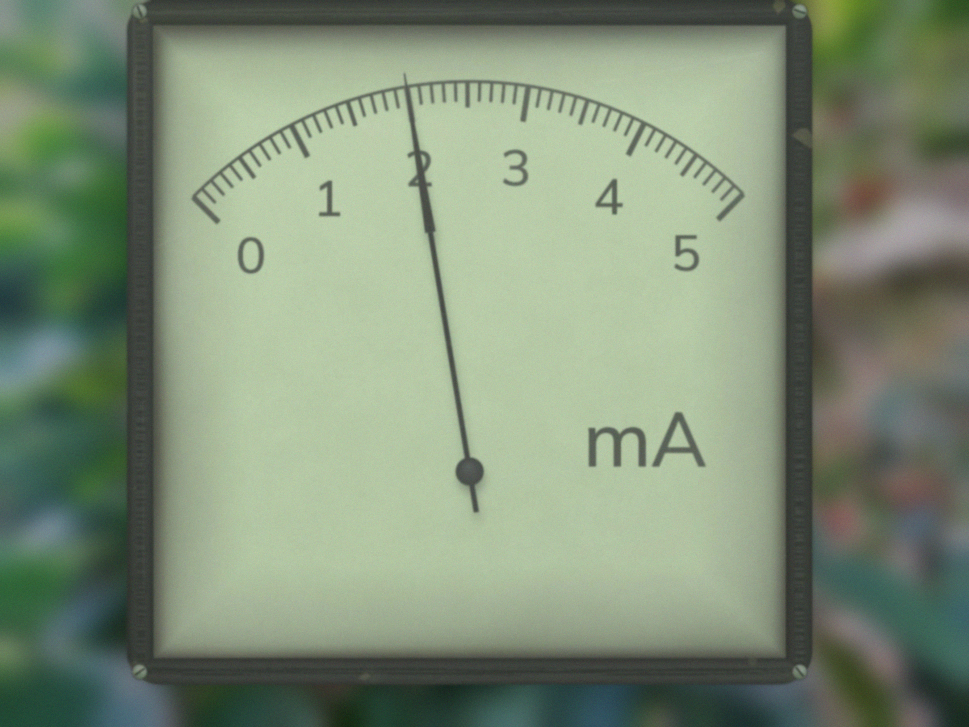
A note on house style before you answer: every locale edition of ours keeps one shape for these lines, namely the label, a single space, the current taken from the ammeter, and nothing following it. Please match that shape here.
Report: 2 mA
